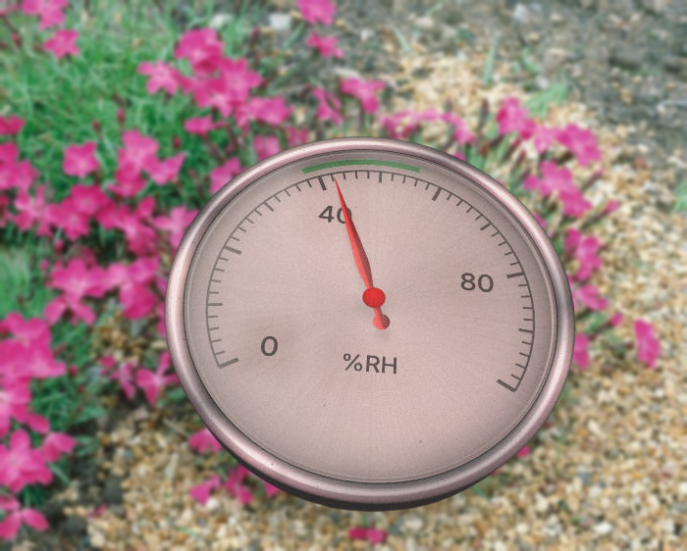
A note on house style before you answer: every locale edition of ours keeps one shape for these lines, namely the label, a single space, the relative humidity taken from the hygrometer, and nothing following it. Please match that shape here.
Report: 42 %
